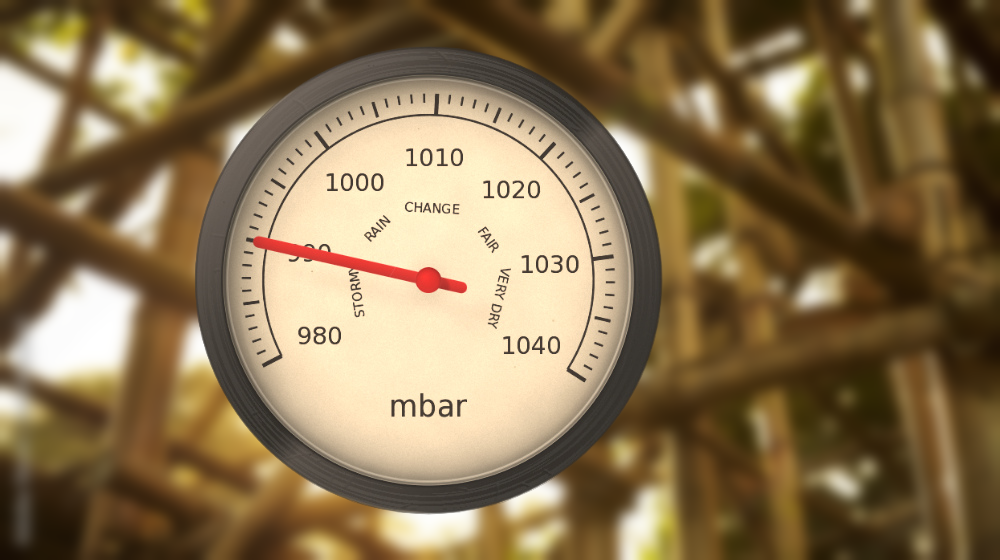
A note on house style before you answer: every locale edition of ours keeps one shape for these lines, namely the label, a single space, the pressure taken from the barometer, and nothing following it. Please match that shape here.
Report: 990 mbar
